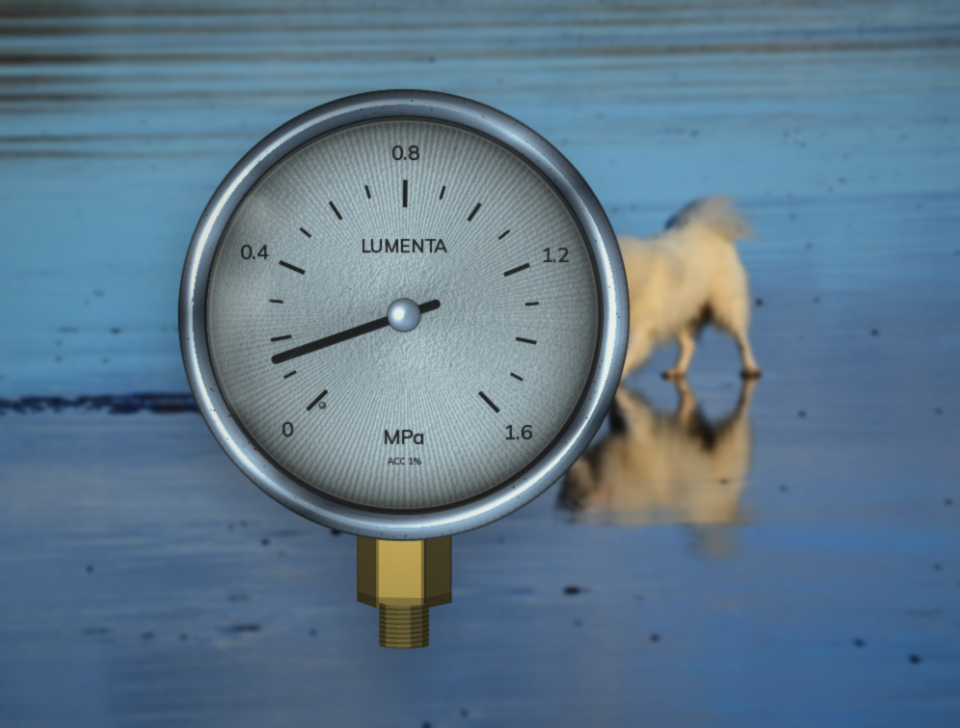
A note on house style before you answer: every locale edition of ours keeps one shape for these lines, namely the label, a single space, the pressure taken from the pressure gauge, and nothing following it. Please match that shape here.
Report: 0.15 MPa
